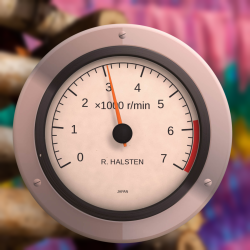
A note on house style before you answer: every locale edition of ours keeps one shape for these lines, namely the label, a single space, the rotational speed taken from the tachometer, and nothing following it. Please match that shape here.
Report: 3100 rpm
